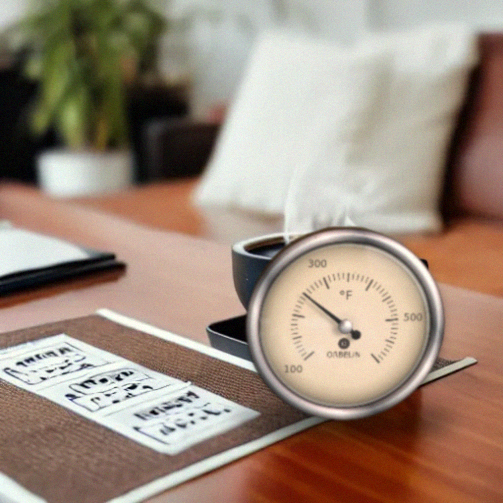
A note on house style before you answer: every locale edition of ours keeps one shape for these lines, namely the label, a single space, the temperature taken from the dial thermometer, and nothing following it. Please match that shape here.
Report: 250 °F
